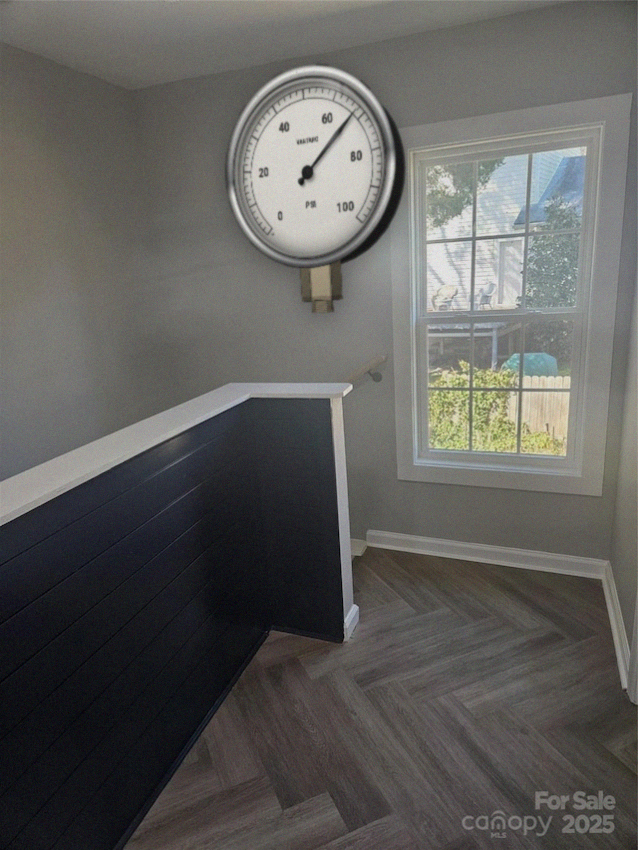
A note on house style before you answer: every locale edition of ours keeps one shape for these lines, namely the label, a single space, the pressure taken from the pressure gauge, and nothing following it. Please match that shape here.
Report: 68 psi
